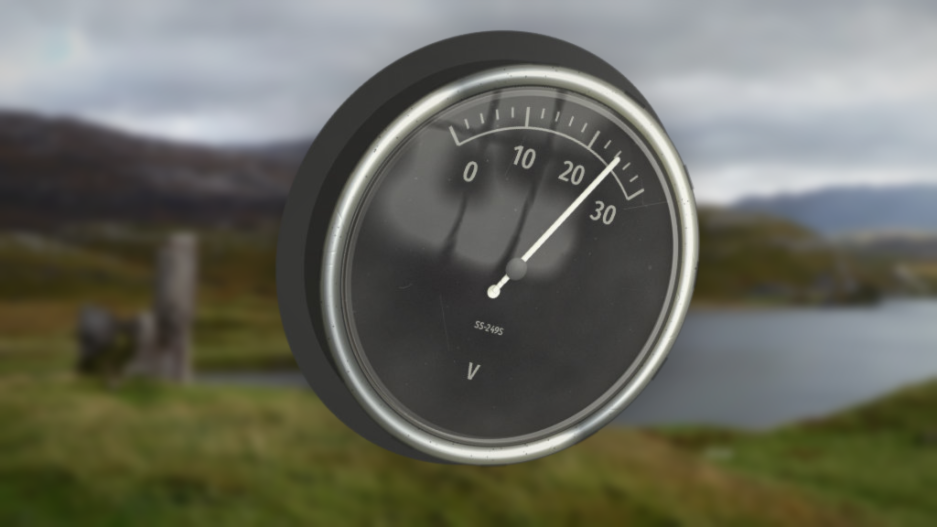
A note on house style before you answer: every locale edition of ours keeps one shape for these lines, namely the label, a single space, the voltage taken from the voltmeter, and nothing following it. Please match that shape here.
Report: 24 V
